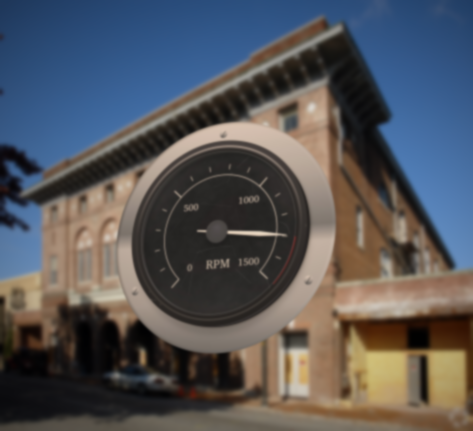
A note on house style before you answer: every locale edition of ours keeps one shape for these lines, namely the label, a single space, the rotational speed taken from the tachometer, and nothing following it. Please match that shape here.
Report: 1300 rpm
